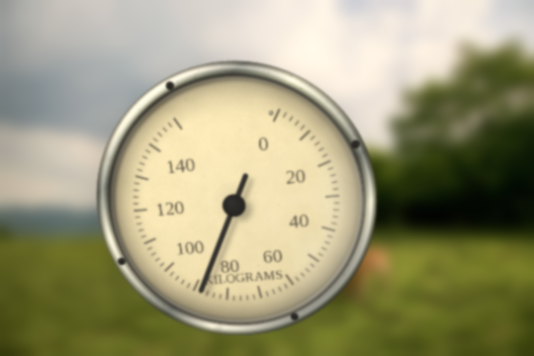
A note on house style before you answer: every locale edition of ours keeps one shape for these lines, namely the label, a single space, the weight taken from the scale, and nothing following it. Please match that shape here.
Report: 88 kg
